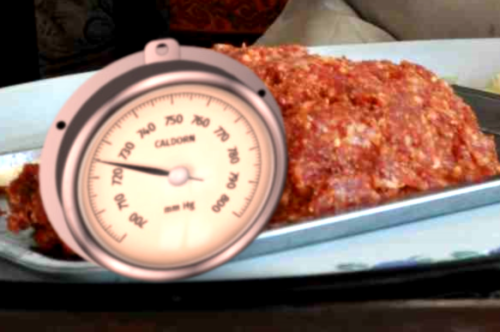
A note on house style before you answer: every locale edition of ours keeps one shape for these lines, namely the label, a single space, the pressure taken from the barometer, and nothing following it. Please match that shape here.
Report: 725 mmHg
